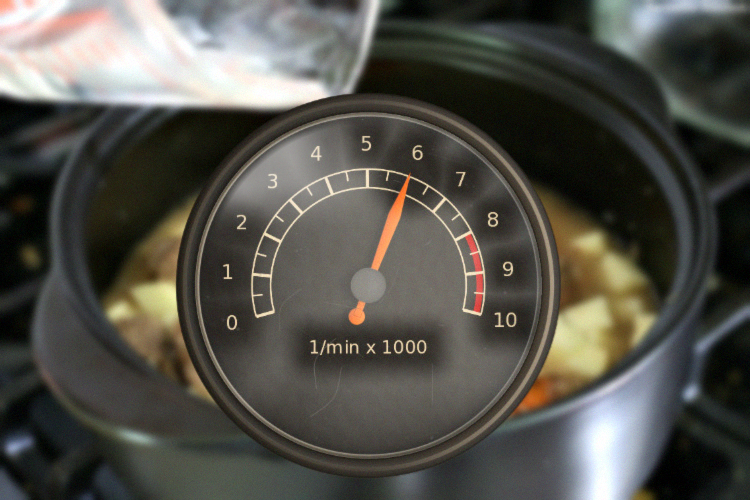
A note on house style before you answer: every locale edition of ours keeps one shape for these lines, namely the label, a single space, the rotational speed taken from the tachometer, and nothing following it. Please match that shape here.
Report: 6000 rpm
